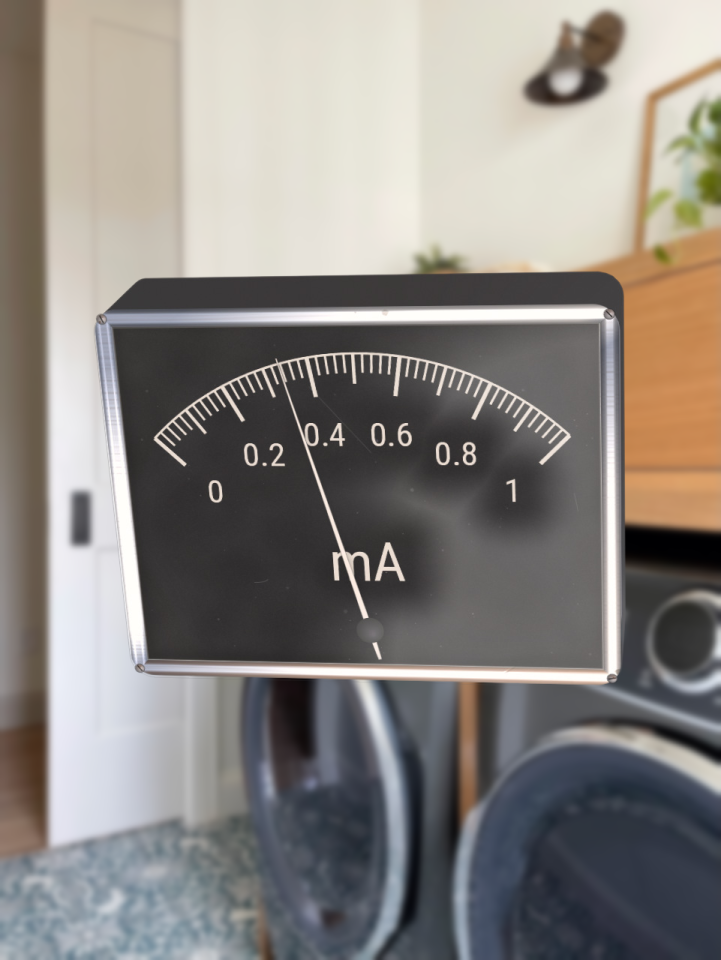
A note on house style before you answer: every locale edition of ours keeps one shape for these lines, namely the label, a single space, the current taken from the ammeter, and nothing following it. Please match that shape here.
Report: 0.34 mA
